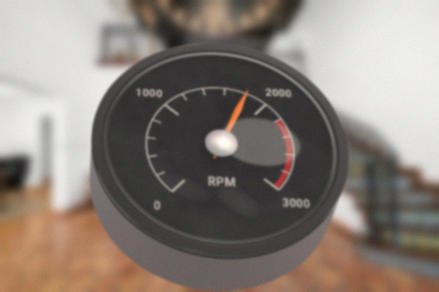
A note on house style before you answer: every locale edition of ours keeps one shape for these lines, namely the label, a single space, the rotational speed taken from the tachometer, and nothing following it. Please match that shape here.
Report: 1800 rpm
